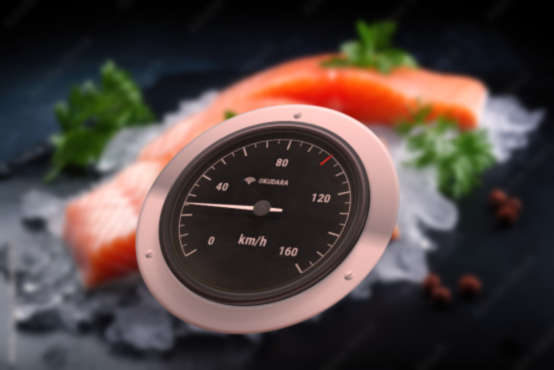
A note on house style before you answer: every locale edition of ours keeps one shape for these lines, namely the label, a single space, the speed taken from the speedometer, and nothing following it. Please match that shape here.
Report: 25 km/h
